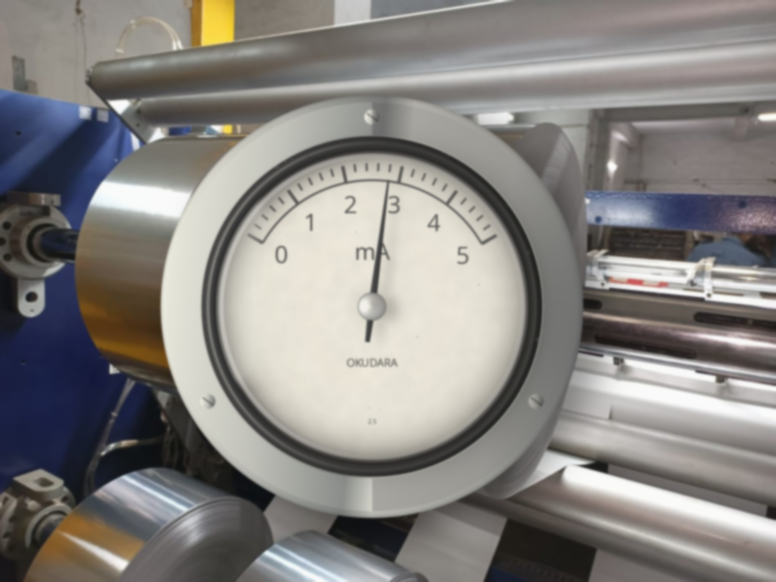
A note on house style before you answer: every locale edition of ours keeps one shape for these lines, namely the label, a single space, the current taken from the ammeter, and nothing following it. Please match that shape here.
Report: 2.8 mA
